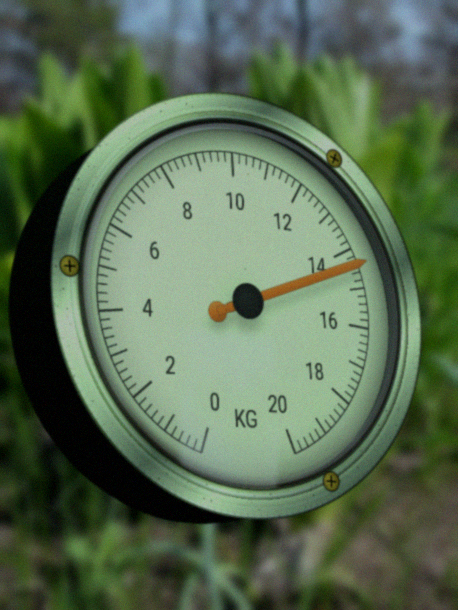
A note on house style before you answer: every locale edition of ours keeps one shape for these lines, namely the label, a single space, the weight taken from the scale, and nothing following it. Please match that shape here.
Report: 14.4 kg
